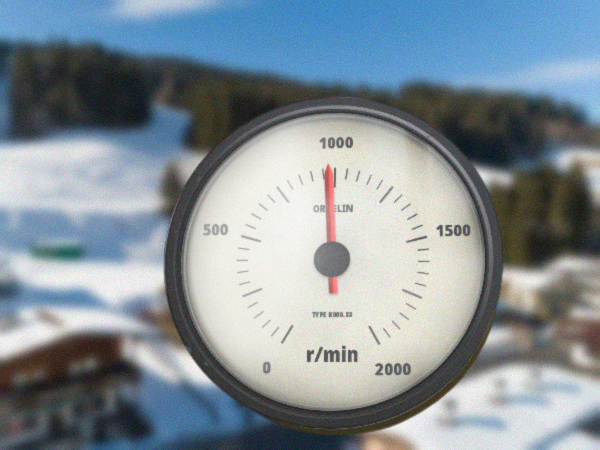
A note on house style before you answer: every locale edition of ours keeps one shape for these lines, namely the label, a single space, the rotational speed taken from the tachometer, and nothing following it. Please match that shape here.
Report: 975 rpm
